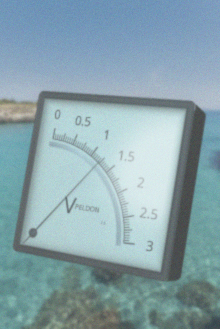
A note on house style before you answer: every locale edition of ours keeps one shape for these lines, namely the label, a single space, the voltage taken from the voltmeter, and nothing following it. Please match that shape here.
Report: 1.25 V
